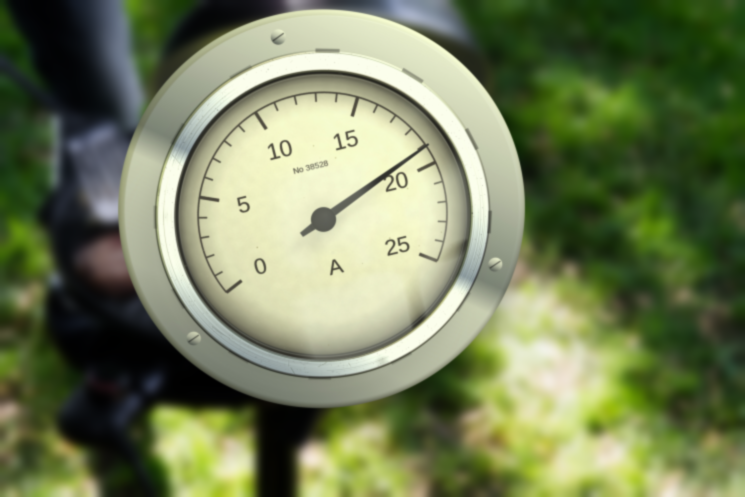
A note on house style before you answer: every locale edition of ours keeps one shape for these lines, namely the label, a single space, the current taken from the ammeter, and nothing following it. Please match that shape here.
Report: 19 A
